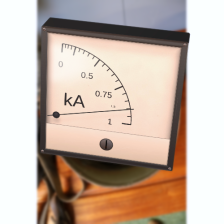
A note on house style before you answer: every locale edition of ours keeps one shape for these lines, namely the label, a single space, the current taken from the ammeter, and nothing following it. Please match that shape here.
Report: 0.9 kA
